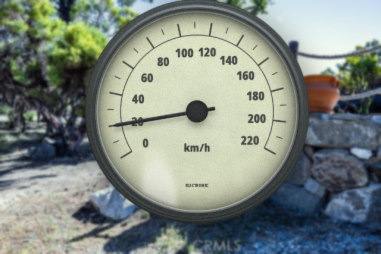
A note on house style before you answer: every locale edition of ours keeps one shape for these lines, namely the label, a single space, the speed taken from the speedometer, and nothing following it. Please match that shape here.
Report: 20 km/h
